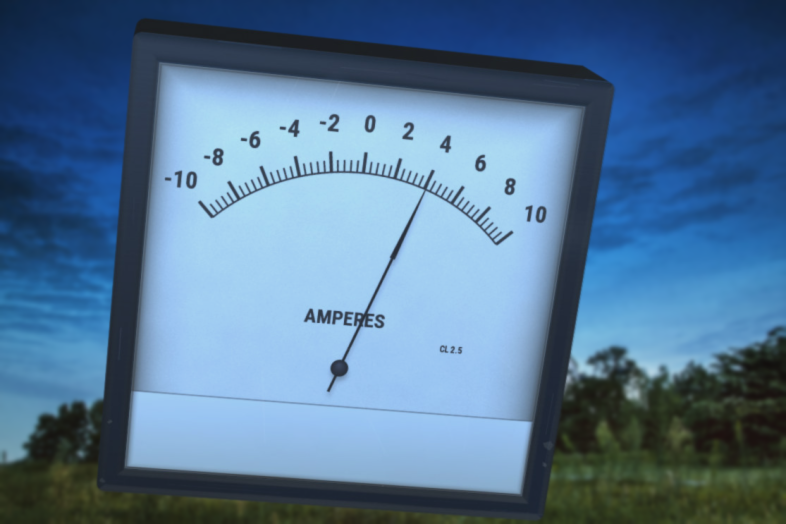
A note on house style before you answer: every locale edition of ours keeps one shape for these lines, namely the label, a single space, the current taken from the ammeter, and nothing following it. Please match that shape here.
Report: 4 A
